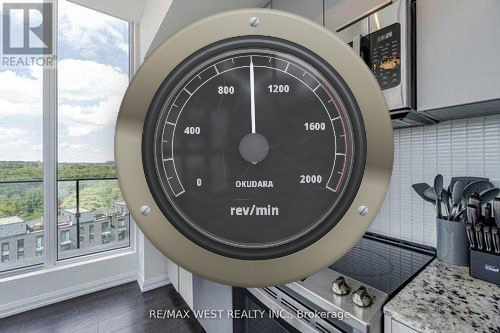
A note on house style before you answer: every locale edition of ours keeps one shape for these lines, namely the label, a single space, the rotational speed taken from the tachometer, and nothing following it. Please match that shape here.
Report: 1000 rpm
